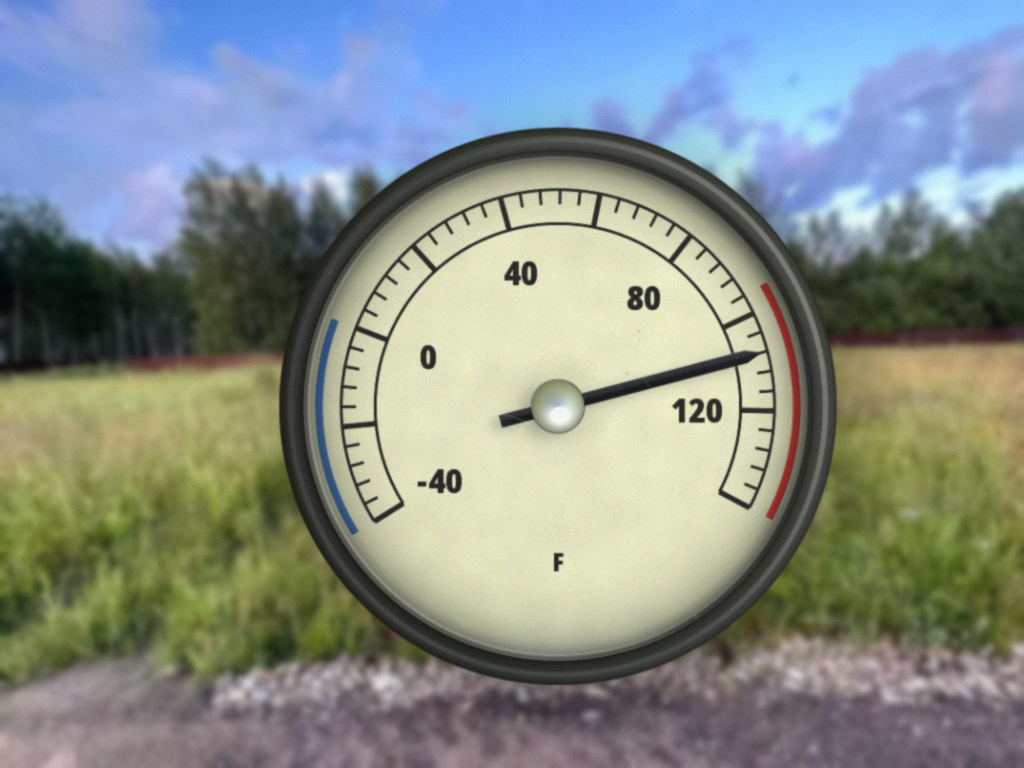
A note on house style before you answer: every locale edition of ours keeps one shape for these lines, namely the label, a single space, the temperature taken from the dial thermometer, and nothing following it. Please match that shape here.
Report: 108 °F
